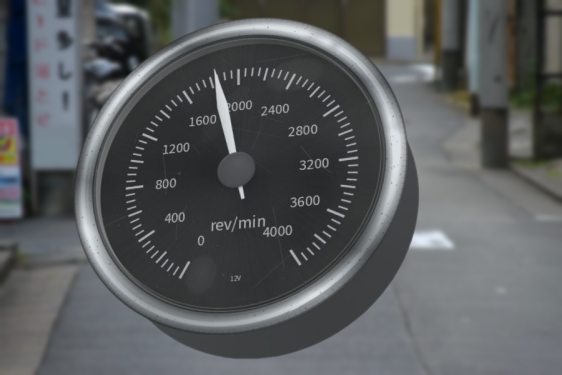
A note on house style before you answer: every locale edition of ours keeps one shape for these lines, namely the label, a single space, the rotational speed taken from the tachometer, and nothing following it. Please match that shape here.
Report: 1850 rpm
